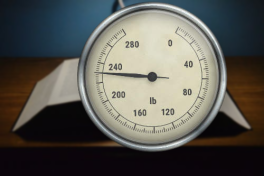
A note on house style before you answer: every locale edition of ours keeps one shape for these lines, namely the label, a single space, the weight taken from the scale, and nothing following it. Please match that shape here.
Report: 230 lb
